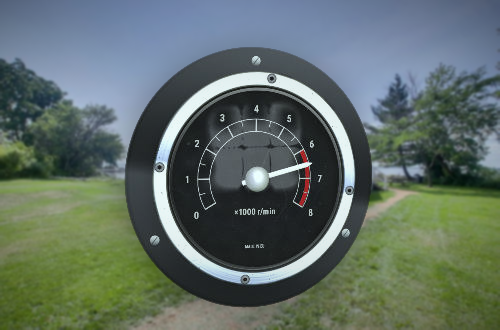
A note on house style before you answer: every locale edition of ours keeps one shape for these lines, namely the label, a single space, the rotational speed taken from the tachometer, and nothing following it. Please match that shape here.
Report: 6500 rpm
